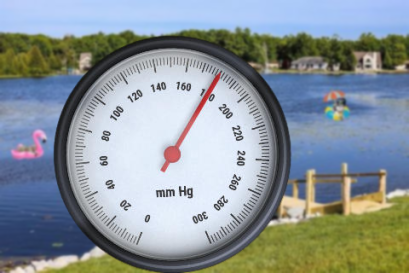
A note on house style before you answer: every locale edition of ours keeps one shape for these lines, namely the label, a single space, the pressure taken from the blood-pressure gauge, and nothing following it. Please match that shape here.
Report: 180 mmHg
